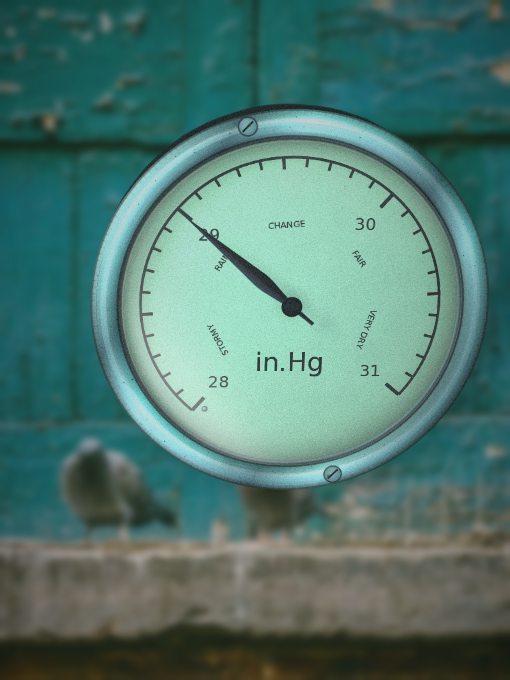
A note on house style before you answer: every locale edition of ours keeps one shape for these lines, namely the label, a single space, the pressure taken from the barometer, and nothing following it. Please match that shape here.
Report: 29 inHg
